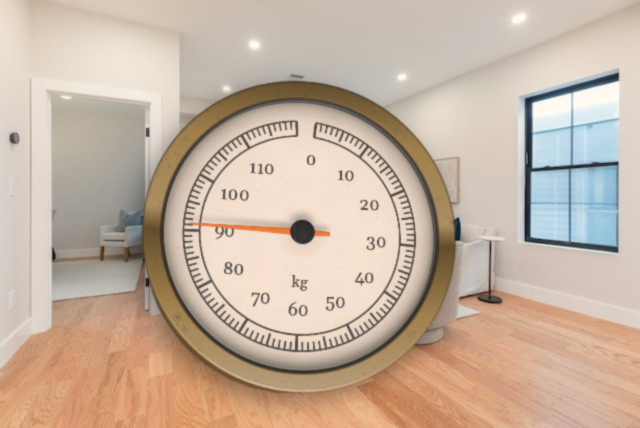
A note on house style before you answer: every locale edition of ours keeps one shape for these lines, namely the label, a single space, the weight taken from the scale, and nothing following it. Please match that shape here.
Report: 91 kg
